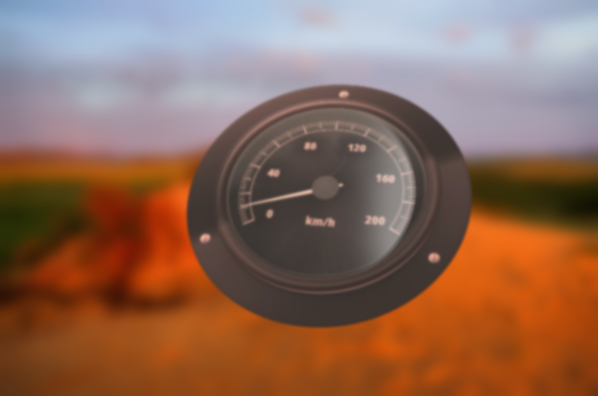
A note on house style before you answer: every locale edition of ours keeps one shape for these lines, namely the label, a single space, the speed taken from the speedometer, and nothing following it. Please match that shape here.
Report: 10 km/h
